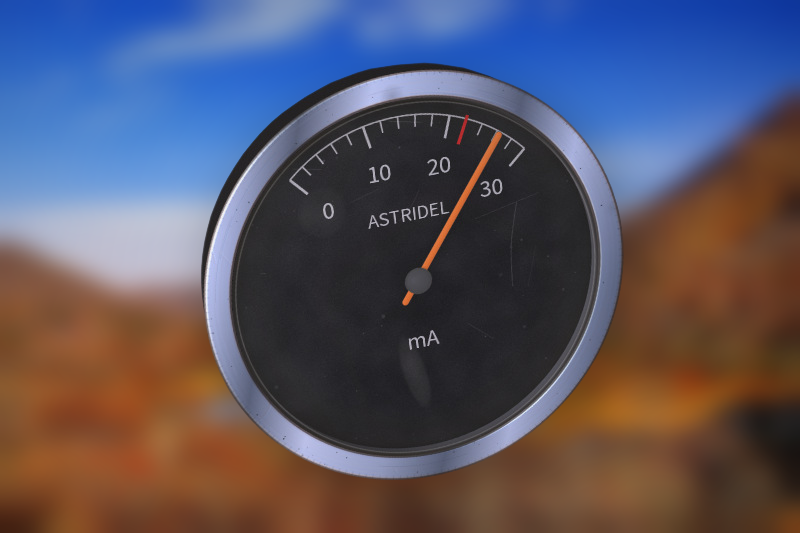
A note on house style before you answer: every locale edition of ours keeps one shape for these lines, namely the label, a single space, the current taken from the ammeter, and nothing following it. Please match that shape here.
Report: 26 mA
